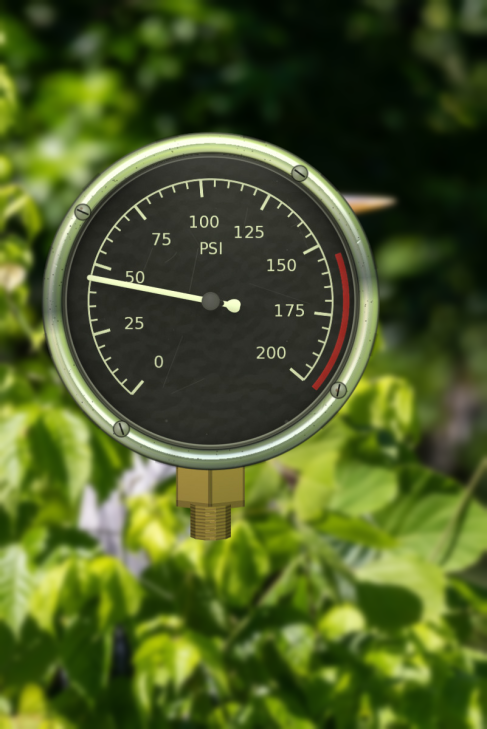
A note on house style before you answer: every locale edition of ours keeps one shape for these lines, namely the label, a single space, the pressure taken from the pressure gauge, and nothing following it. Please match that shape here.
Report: 45 psi
